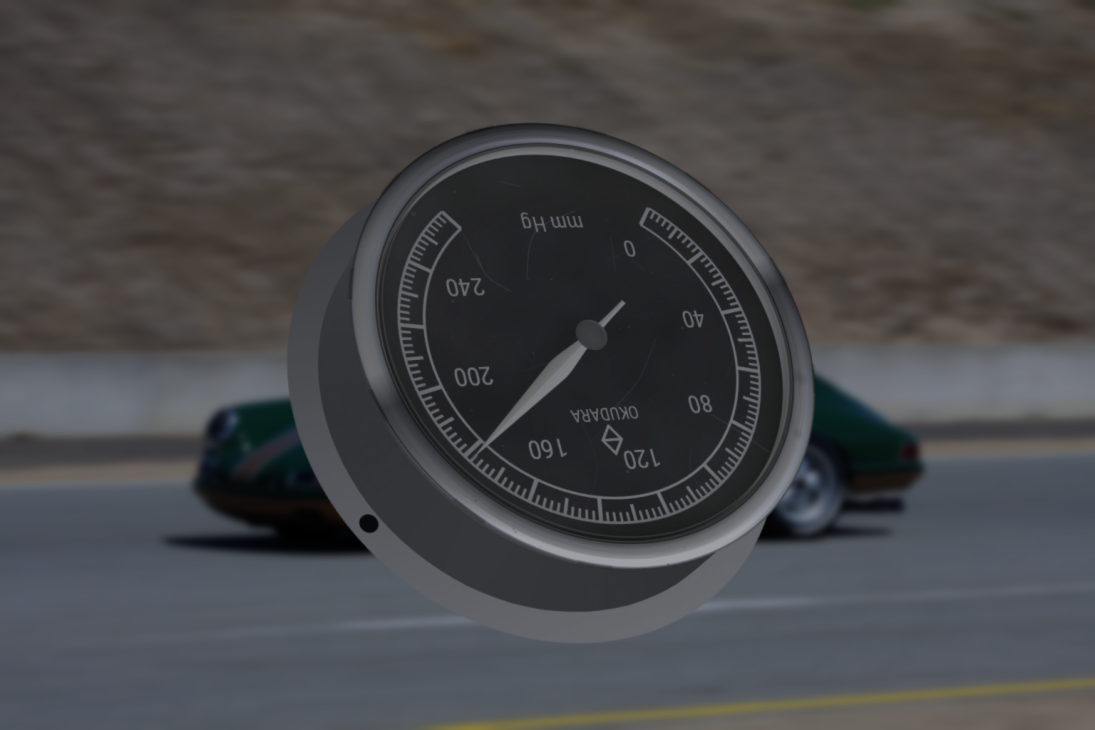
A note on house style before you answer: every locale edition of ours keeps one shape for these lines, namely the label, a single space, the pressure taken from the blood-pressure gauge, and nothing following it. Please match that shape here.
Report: 178 mmHg
